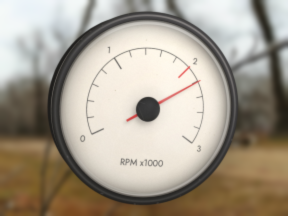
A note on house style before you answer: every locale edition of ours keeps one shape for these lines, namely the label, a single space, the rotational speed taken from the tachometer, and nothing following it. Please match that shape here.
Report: 2200 rpm
